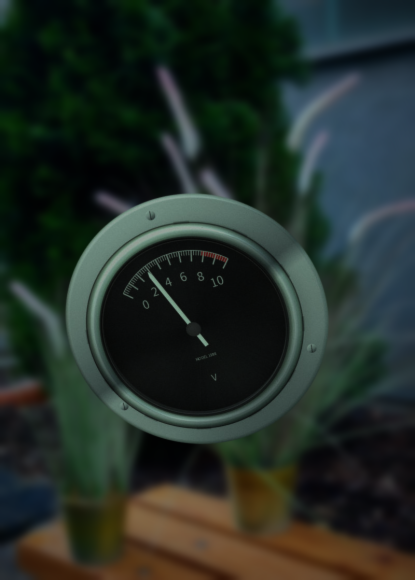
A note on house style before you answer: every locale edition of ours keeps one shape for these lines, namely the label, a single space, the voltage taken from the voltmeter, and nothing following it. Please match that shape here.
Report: 3 V
